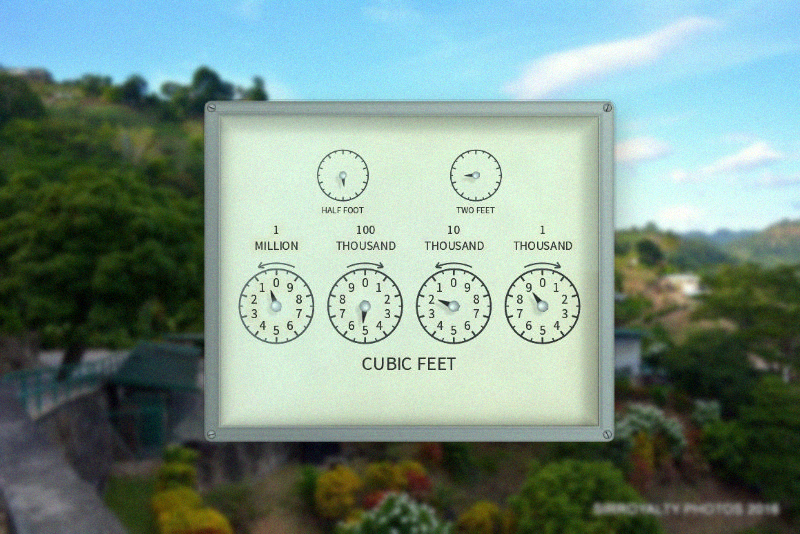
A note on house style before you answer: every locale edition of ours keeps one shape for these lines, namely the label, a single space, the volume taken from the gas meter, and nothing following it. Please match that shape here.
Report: 51900 ft³
